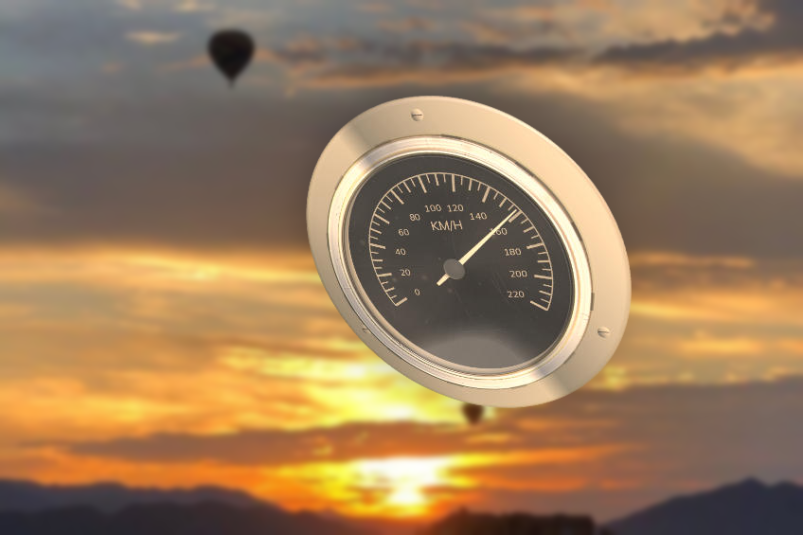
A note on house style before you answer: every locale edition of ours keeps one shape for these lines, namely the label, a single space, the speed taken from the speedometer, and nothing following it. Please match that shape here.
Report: 157.5 km/h
